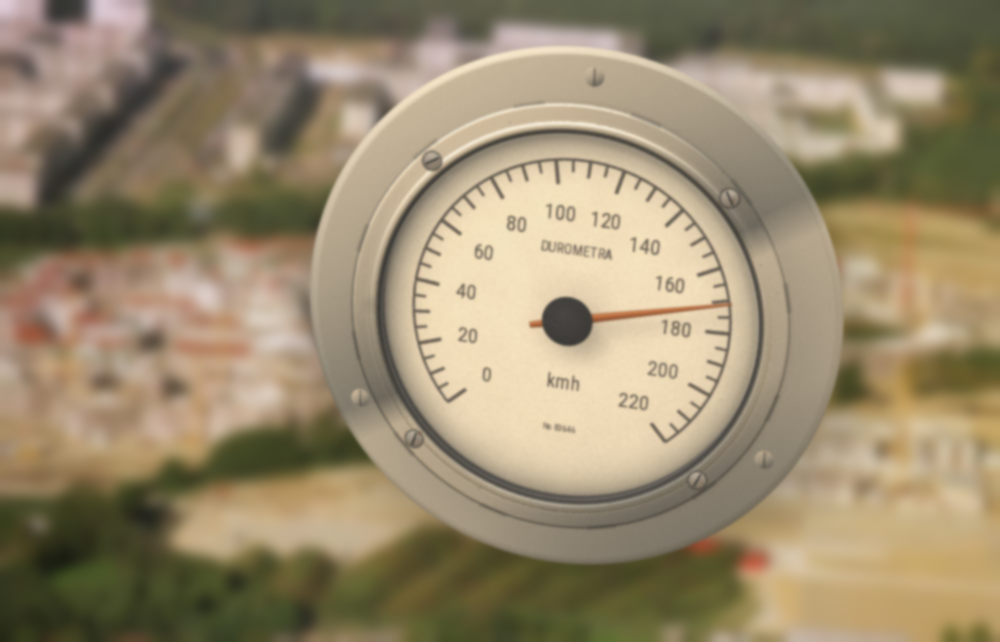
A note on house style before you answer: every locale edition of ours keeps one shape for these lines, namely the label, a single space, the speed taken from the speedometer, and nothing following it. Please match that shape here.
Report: 170 km/h
